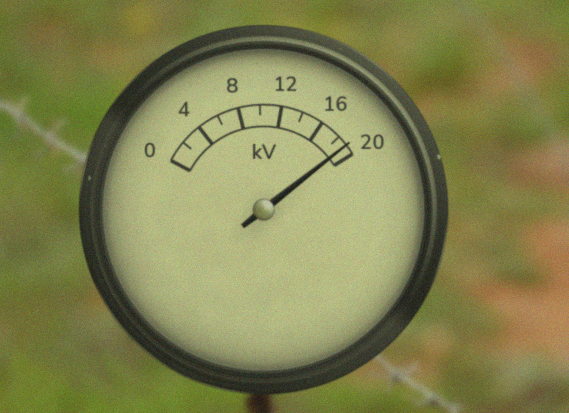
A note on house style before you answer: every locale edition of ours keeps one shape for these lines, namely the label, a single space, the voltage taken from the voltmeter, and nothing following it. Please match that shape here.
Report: 19 kV
